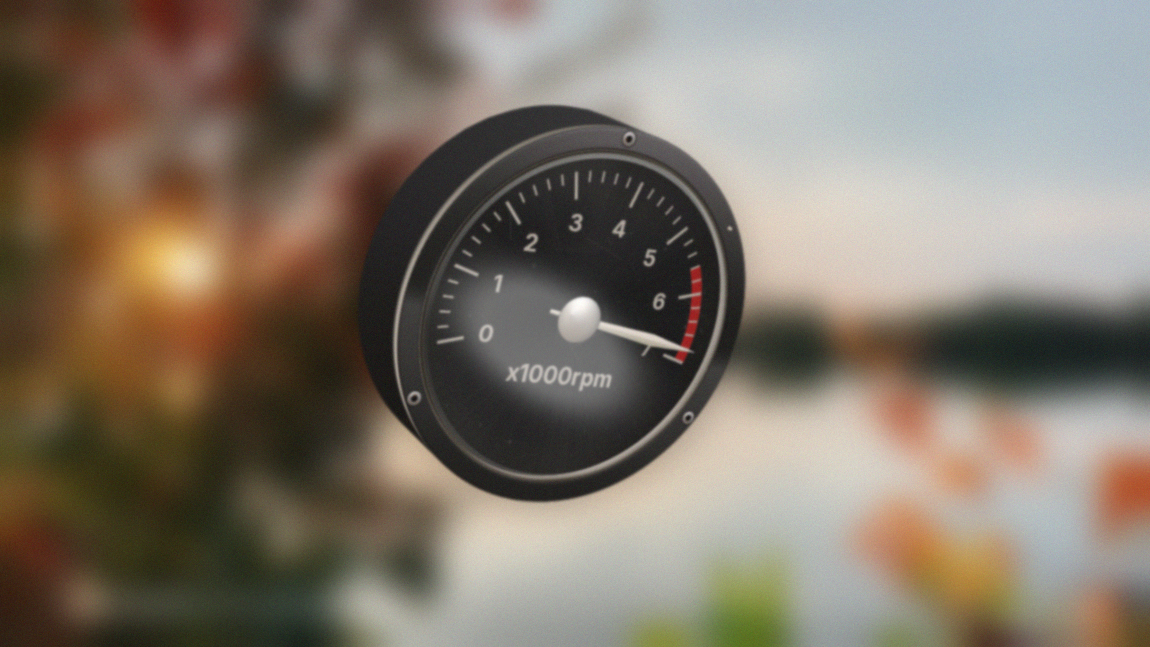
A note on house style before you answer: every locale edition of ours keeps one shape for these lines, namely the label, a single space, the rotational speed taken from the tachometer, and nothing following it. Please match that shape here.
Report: 6800 rpm
